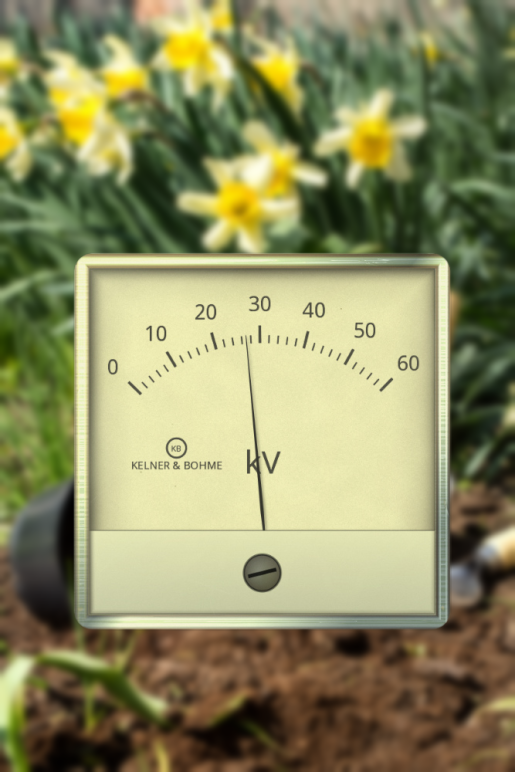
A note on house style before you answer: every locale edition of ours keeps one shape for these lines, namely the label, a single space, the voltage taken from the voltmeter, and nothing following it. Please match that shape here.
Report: 27 kV
